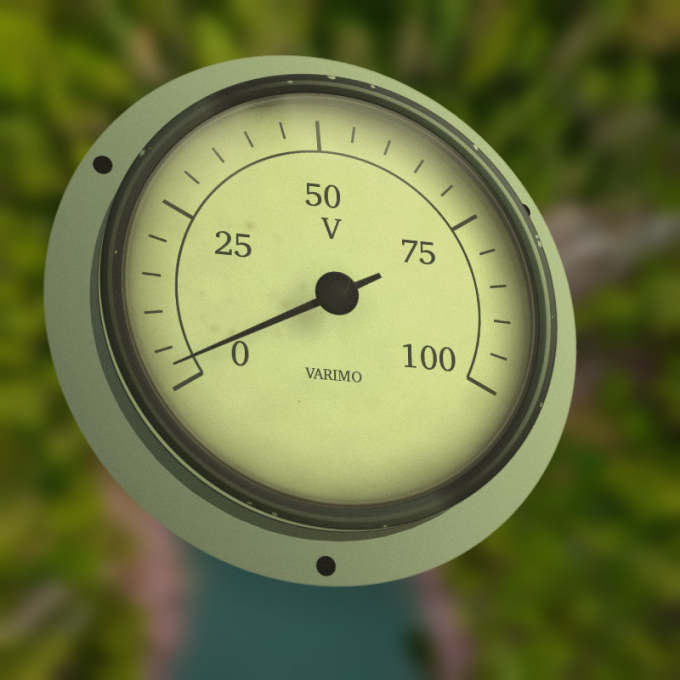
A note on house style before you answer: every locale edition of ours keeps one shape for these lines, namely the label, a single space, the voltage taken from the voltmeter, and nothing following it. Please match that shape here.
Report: 2.5 V
